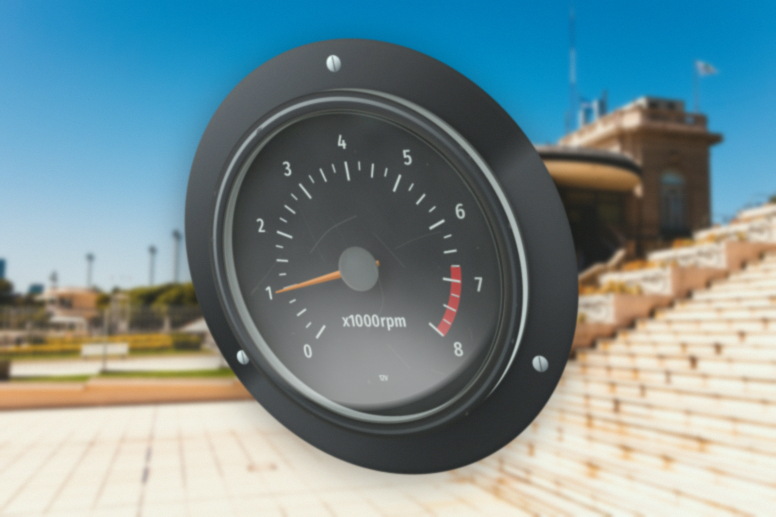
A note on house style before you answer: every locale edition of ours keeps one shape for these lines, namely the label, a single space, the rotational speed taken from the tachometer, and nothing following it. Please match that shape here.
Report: 1000 rpm
